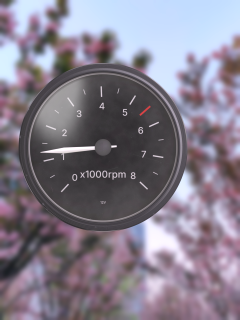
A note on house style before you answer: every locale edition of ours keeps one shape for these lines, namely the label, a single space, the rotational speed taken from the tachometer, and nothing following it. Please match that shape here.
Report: 1250 rpm
